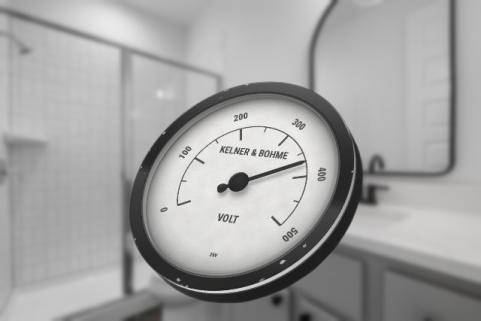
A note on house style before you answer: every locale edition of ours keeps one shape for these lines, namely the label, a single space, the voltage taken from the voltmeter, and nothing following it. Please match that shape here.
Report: 375 V
